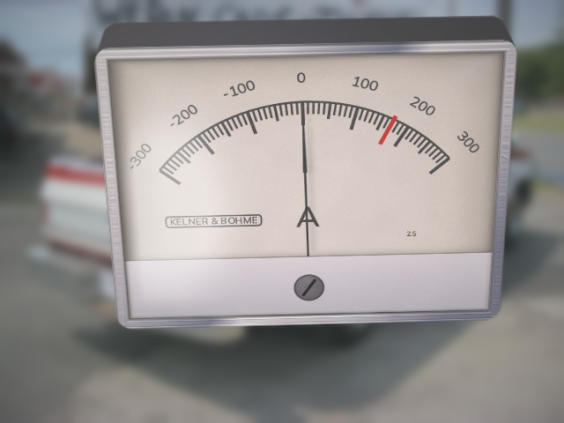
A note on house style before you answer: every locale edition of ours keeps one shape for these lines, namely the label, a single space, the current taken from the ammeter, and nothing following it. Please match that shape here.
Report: 0 A
